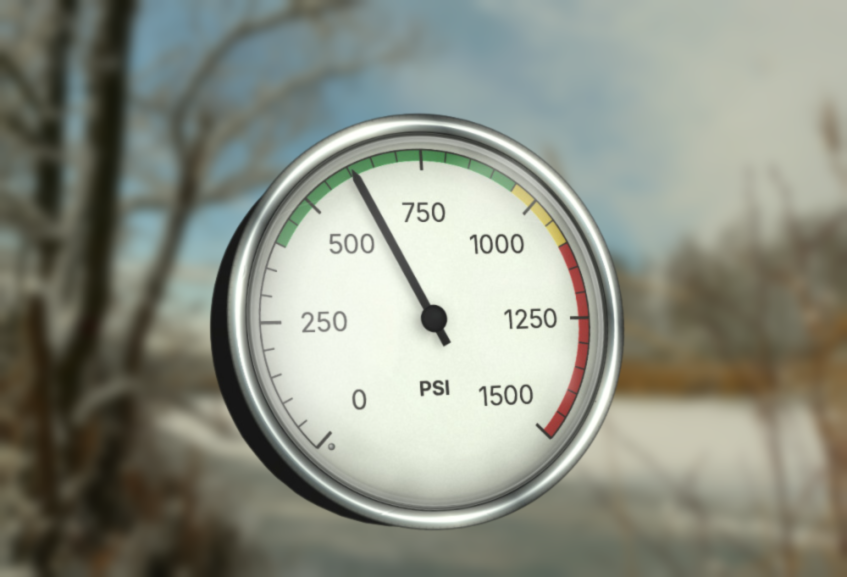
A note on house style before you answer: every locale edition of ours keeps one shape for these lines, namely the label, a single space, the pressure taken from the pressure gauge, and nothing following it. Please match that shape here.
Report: 600 psi
